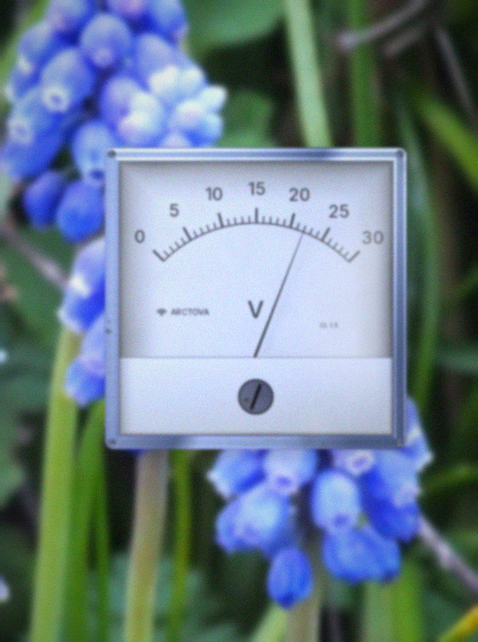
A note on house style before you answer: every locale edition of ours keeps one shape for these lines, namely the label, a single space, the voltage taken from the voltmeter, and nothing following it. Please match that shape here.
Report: 22 V
